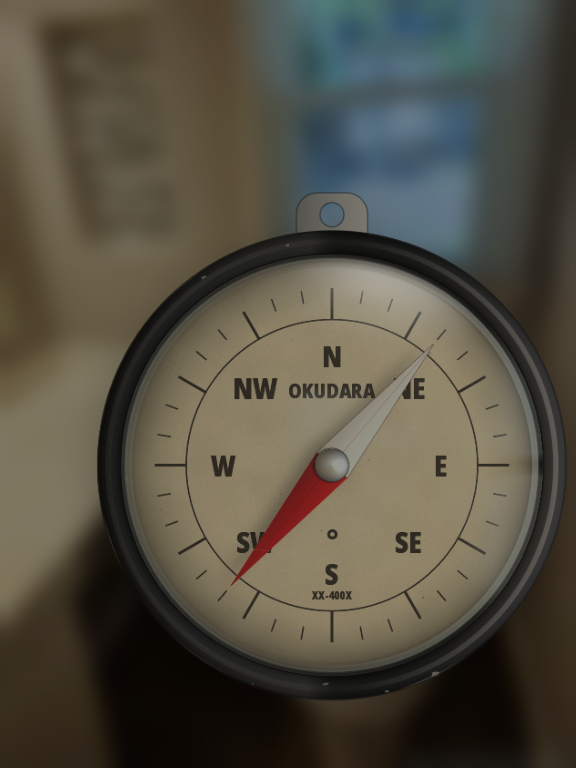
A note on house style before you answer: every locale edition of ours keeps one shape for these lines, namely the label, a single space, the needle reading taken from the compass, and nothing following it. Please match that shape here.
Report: 220 °
